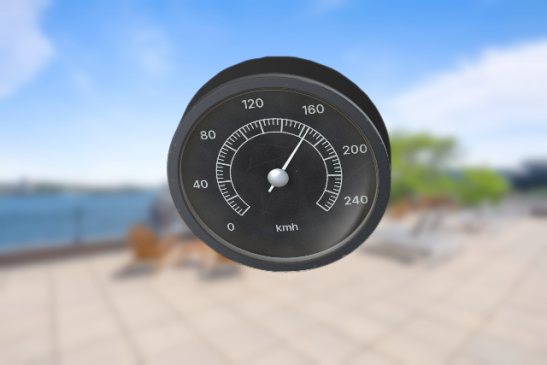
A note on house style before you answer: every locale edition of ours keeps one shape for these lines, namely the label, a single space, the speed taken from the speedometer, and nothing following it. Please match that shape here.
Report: 164 km/h
